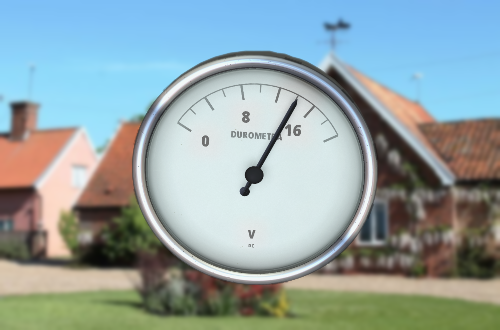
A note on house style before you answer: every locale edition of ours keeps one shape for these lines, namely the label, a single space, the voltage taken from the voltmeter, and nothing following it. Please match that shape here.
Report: 14 V
